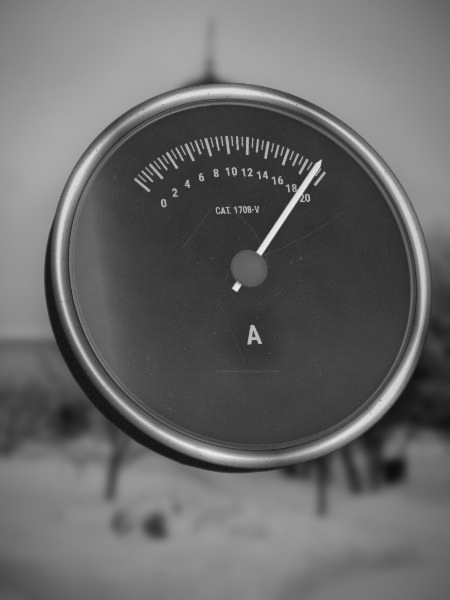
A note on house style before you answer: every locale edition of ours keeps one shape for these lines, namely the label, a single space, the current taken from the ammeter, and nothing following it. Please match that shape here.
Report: 19 A
